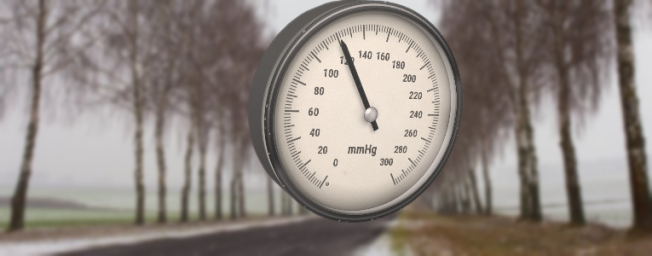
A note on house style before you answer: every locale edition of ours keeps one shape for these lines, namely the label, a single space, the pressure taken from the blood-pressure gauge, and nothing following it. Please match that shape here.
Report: 120 mmHg
